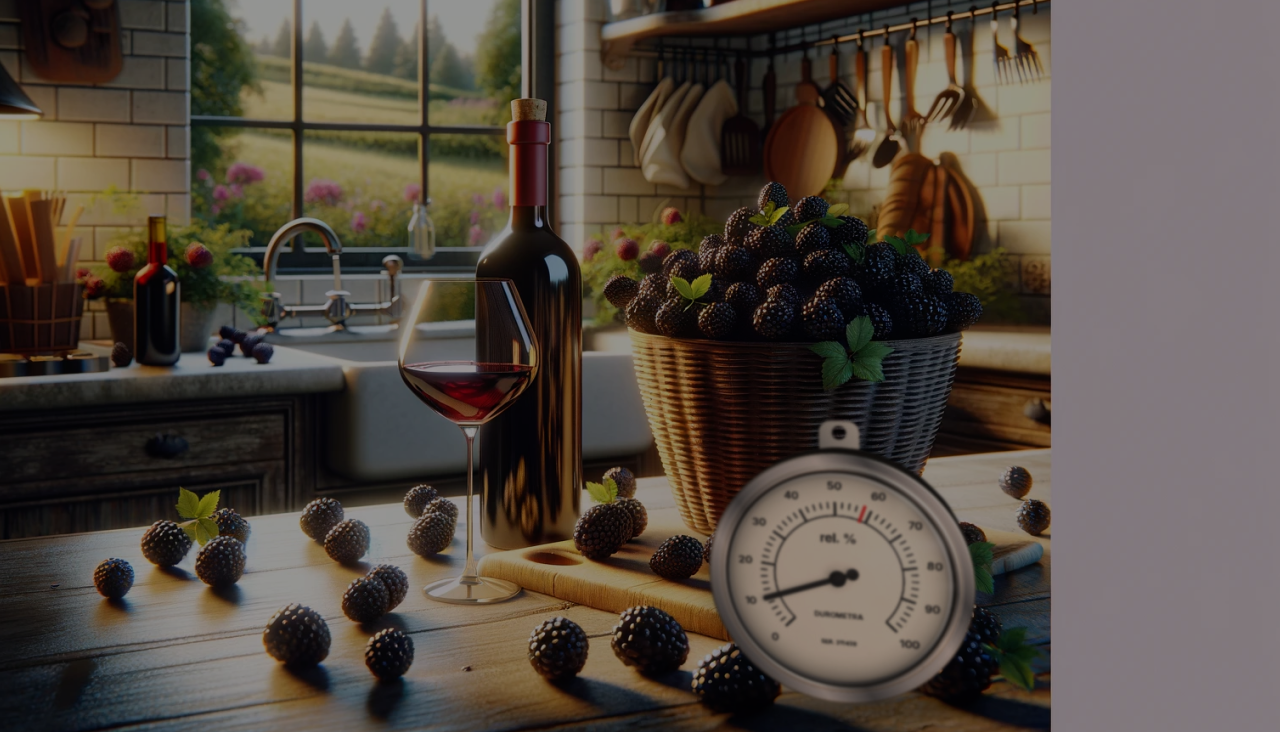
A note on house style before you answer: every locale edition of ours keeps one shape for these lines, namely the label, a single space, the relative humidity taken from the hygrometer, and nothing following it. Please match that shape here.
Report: 10 %
